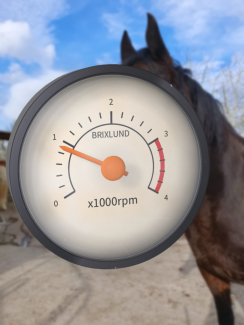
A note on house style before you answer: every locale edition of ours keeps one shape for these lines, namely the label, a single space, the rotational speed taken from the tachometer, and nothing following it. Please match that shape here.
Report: 900 rpm
